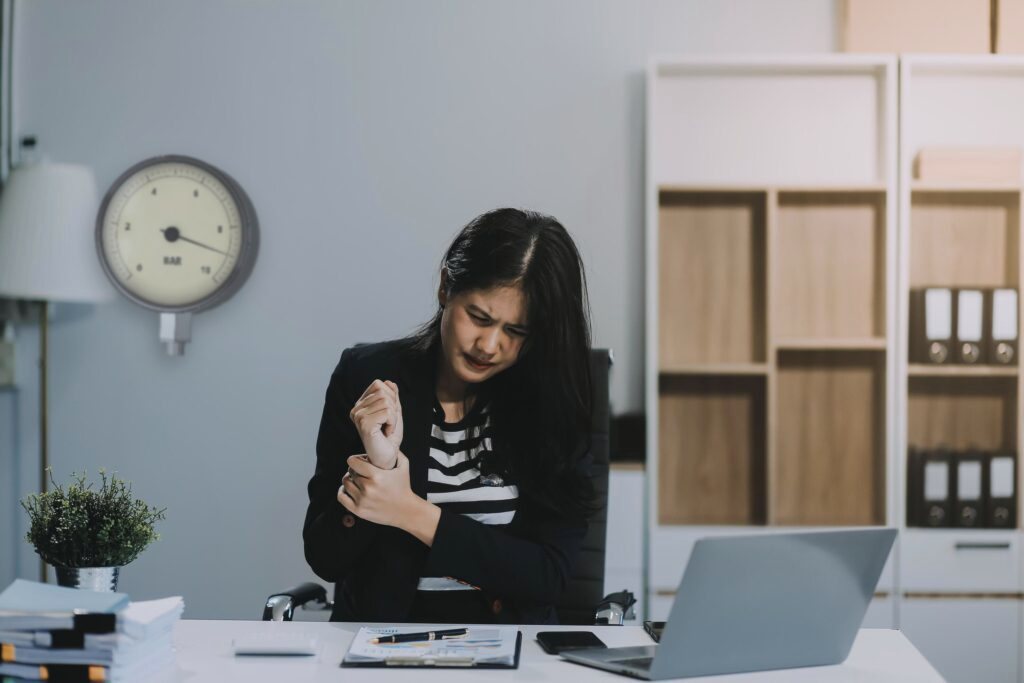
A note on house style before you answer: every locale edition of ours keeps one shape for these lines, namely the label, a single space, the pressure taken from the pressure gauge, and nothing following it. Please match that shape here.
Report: 9 bar
